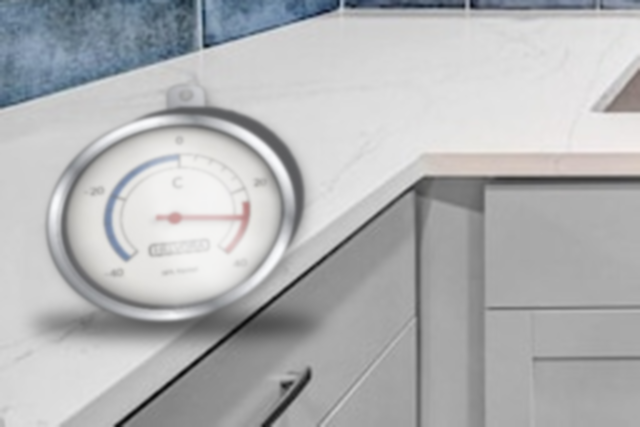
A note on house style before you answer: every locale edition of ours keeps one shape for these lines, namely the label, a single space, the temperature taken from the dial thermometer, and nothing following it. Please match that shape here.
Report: 28 °C
